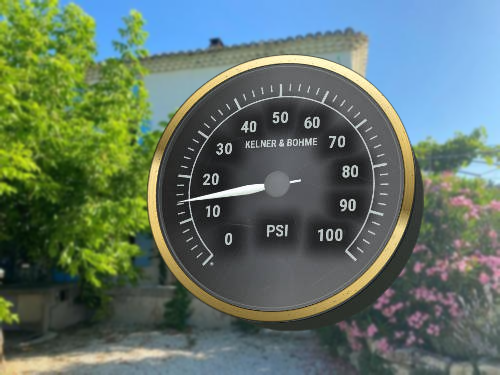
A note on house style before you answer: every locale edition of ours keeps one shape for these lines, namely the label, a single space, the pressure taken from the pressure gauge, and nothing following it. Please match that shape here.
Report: 14 psi
